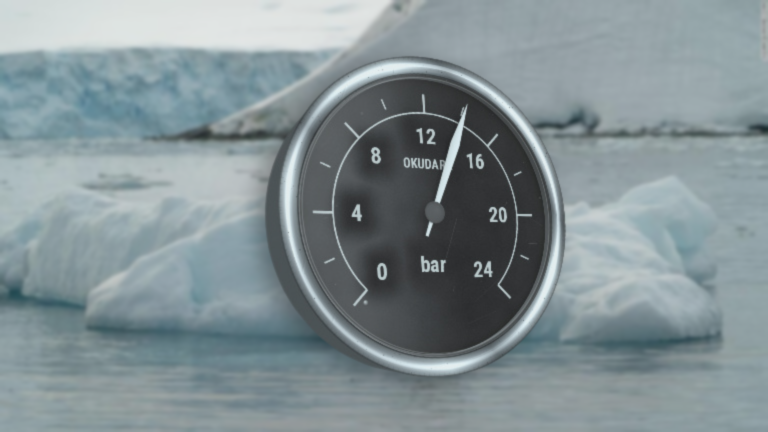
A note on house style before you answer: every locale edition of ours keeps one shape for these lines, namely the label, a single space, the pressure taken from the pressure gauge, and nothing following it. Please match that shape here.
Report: 14 bar
